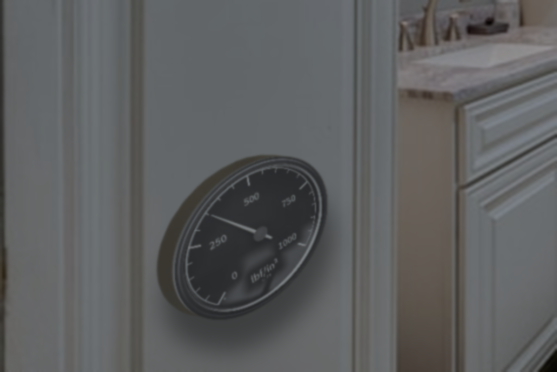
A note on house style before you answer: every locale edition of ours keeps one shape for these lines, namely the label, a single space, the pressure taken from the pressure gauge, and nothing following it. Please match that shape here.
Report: 350 psi
